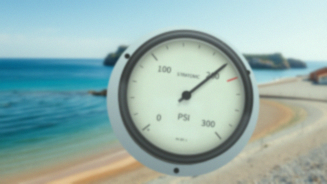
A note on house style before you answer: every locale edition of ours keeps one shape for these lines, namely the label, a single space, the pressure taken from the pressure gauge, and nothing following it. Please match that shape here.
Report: 200 psi
